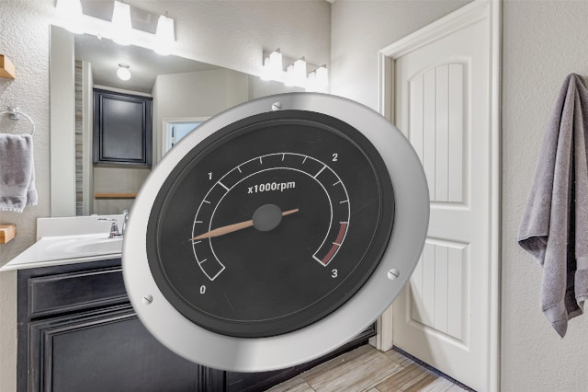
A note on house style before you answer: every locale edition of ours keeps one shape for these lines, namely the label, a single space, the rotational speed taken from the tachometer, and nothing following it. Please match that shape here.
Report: 400 rpm
